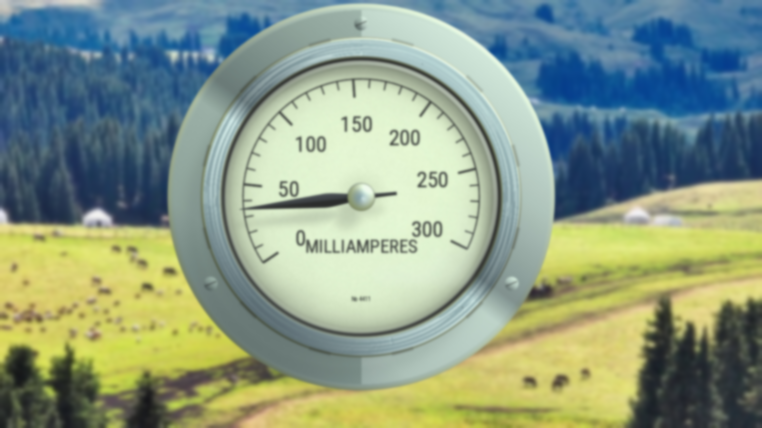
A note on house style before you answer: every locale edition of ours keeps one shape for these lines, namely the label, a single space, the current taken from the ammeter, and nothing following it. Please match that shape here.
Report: 35 mA
